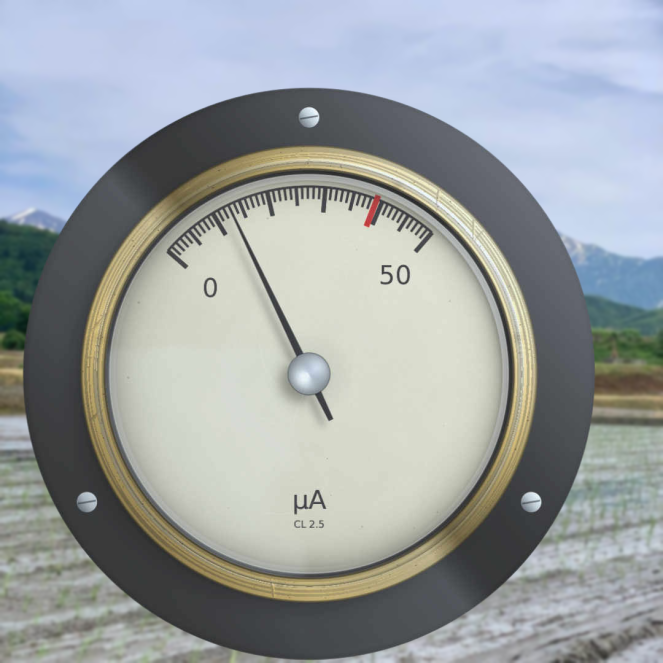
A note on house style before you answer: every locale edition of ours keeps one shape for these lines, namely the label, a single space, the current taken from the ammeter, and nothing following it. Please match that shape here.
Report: 13 µA
